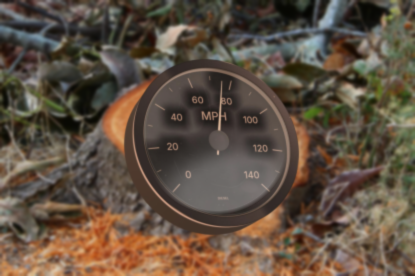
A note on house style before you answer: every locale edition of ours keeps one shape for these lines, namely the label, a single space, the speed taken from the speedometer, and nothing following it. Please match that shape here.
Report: 75 mph
